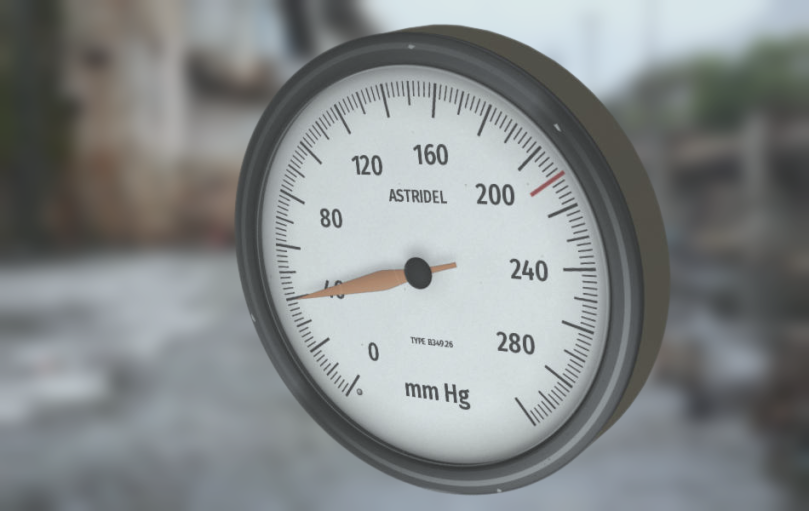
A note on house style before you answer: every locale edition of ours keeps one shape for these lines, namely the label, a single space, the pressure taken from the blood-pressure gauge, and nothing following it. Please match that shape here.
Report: 40 mmHg
